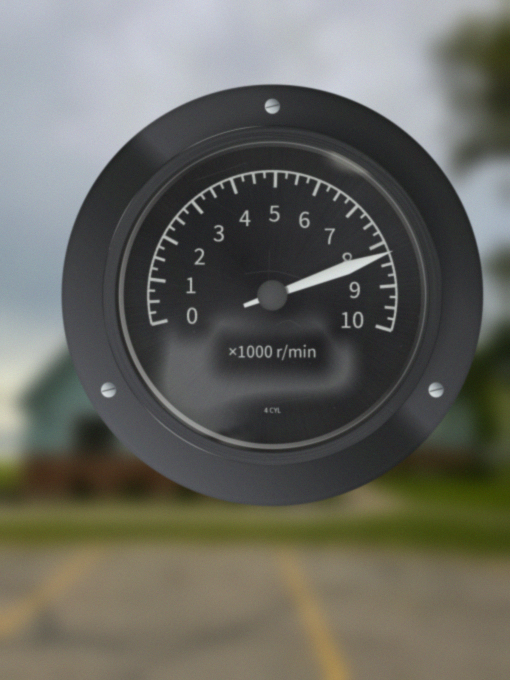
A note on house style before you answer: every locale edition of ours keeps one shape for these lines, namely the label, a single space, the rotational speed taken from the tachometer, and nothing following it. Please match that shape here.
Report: 8250 rpm
